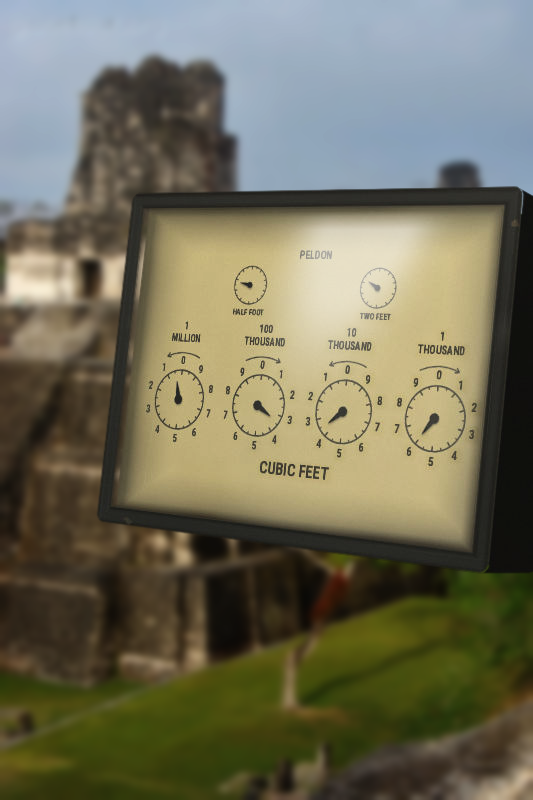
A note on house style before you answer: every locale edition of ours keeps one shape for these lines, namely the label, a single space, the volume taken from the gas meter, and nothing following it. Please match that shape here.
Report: 33600 ft³
